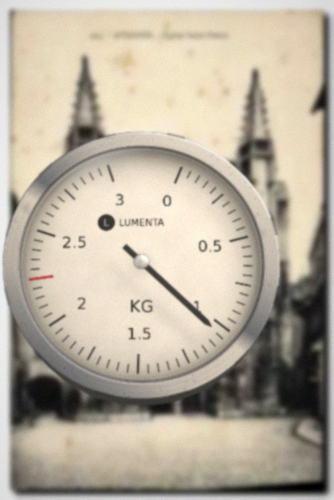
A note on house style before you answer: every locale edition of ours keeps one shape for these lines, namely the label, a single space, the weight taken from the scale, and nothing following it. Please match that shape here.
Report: 1.05 kg
